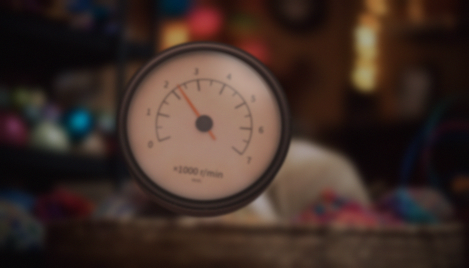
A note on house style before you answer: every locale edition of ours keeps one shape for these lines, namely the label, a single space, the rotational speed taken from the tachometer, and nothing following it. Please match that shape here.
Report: 2250 rpm
